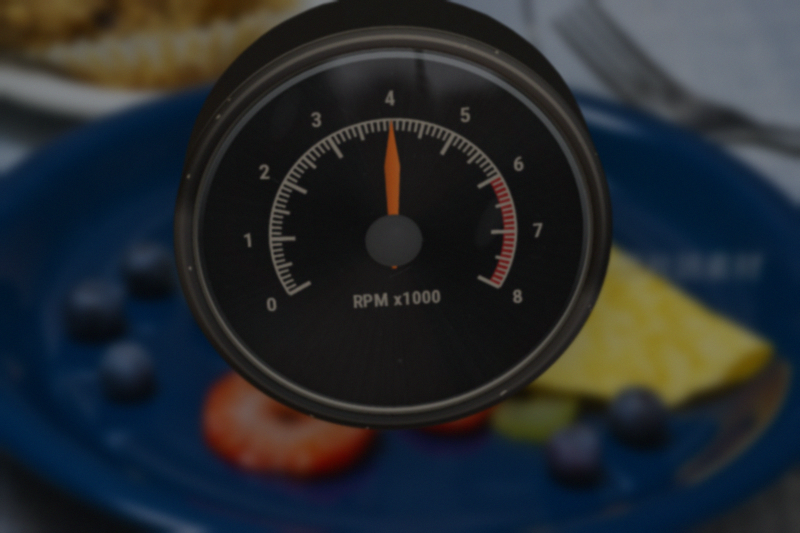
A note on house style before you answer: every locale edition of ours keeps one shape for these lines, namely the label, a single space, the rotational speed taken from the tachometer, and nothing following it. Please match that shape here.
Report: 4000 rpm
